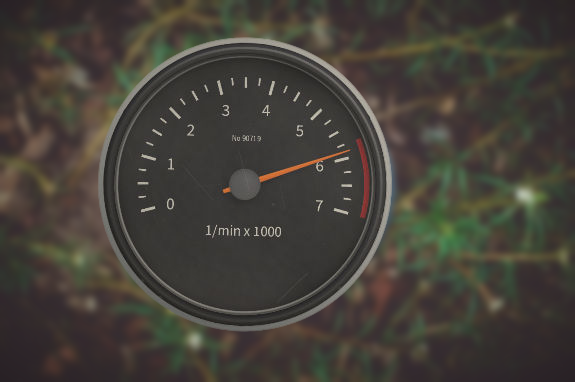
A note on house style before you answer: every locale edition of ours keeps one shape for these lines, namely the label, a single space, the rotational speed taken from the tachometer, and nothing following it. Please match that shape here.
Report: 5875 rpm
